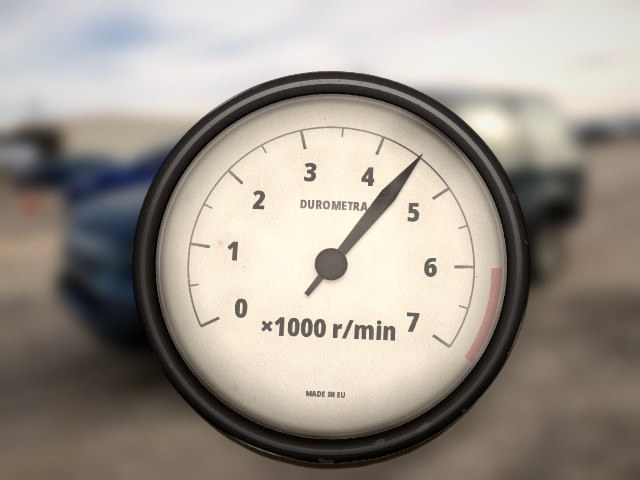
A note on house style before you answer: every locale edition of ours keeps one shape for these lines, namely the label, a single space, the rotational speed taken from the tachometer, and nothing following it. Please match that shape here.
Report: 4500 rpm
